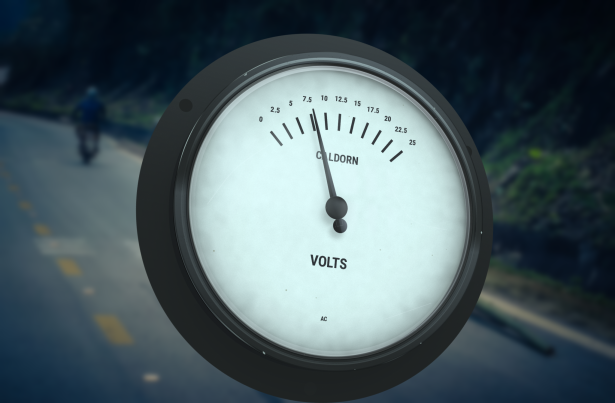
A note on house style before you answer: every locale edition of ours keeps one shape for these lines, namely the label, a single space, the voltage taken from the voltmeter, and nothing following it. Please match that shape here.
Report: 7.5 V
